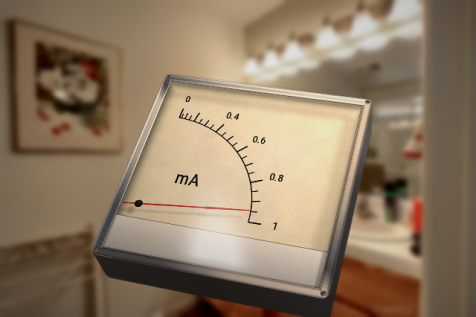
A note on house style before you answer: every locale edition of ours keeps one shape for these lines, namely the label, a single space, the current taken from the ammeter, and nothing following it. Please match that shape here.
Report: 0.95 mA
